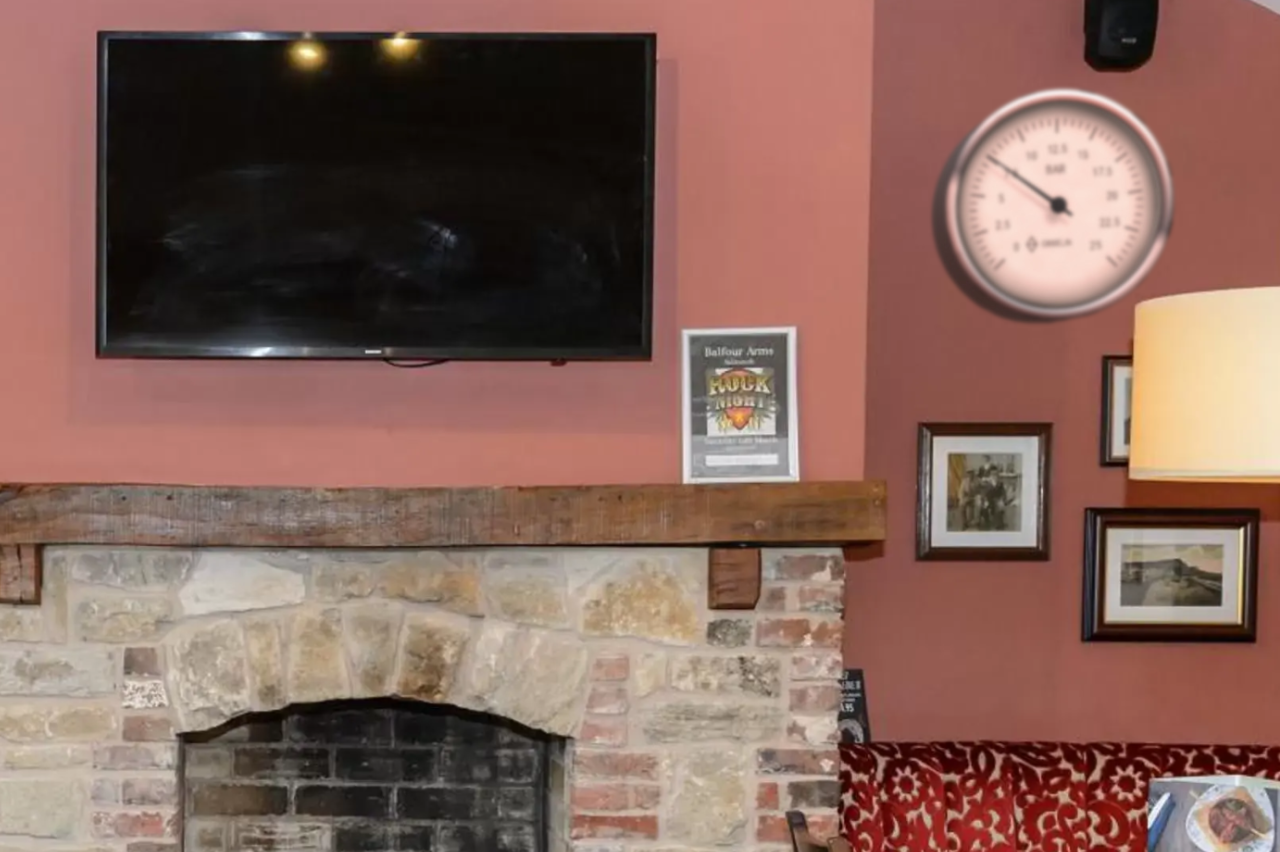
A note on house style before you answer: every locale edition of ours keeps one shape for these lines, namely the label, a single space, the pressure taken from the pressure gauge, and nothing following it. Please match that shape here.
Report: 7.5 bar
